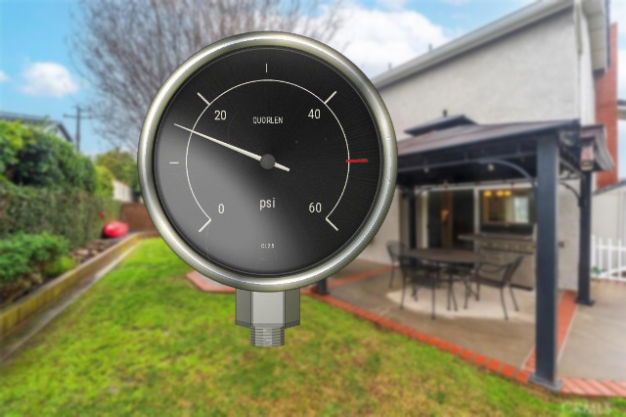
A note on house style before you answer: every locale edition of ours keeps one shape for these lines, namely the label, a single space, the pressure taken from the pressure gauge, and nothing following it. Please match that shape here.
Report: 15 psi
